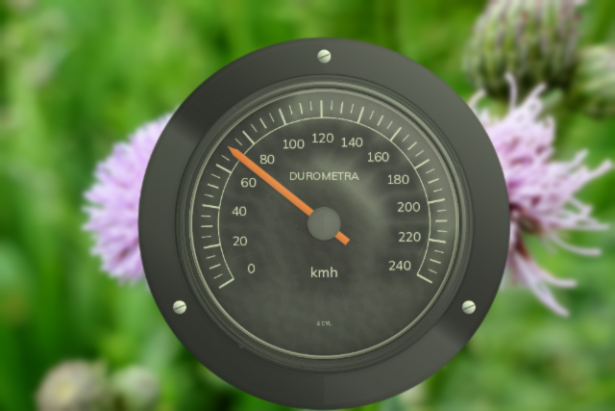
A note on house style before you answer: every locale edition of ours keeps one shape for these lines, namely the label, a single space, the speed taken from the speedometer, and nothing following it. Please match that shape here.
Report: 70 km/h
